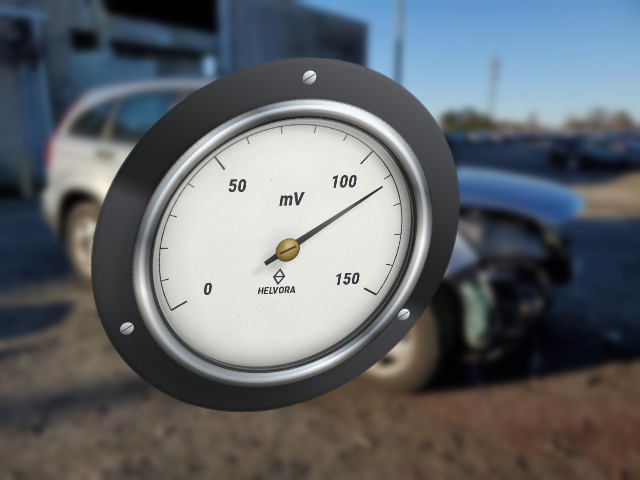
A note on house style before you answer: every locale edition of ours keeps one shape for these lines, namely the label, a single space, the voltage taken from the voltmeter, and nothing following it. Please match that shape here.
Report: 110 mV
